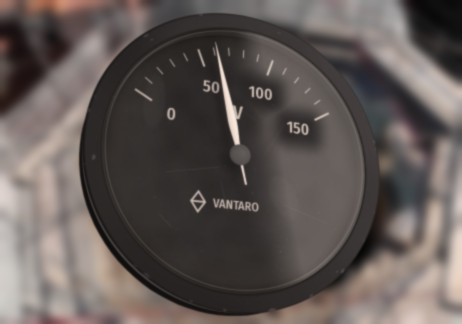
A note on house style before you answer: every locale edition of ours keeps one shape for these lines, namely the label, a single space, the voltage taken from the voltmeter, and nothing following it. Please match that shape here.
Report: 60 V
